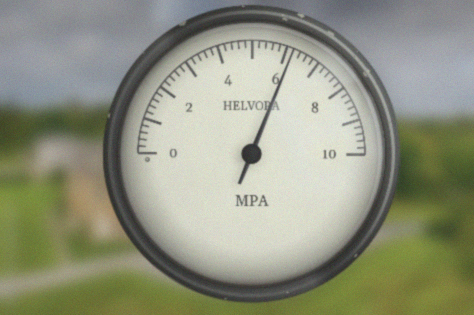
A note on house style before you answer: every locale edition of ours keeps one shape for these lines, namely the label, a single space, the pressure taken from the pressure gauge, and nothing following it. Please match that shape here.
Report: 6.2 MPa
